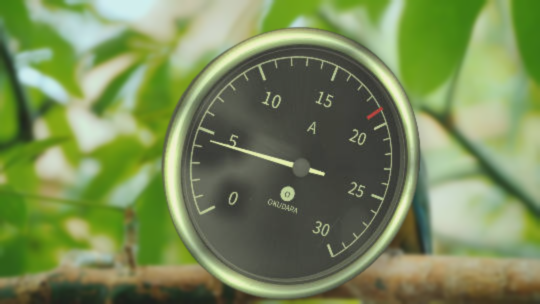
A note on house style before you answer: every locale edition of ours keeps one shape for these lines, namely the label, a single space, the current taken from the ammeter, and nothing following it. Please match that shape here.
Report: 4.5 A
